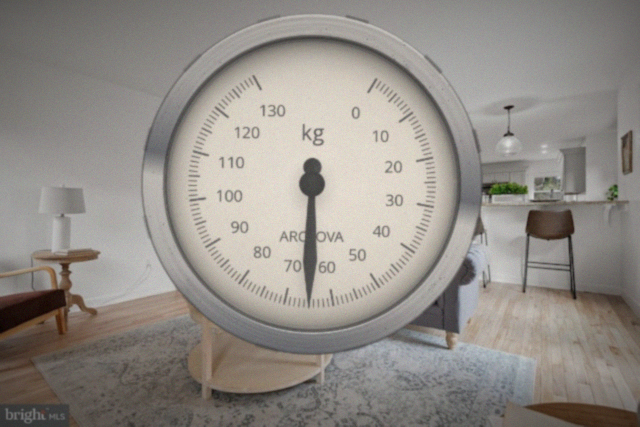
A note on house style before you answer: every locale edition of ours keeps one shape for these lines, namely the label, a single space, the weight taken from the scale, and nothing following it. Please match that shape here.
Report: 65 kg
